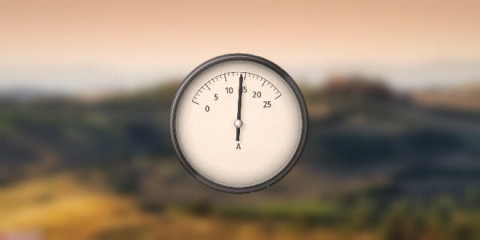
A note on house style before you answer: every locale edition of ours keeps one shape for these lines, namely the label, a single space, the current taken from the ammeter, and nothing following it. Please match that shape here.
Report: 14 A
